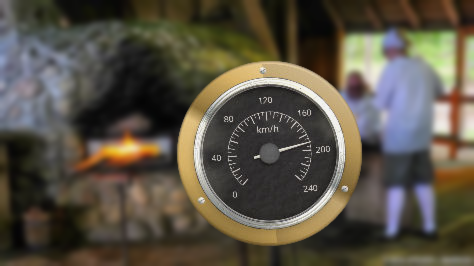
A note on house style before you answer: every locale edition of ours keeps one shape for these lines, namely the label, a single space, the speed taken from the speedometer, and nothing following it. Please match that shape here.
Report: 190 km/h
